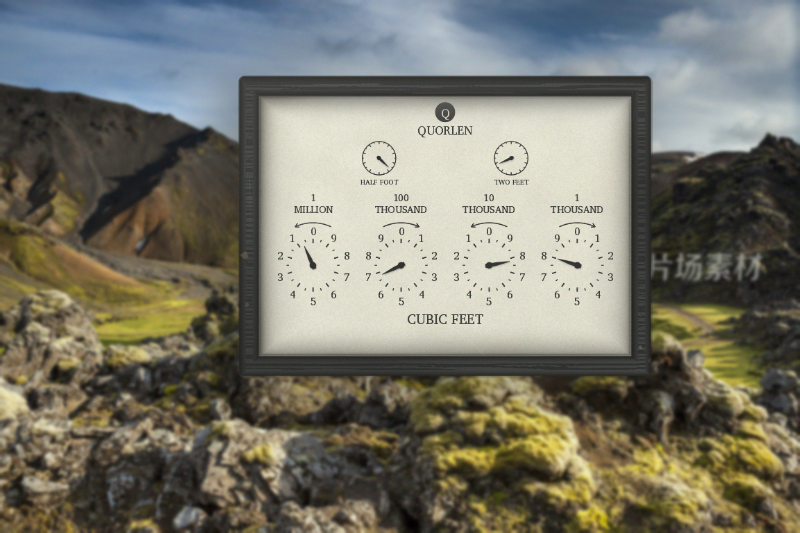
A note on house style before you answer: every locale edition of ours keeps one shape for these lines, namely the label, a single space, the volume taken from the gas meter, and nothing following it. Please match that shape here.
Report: 67800 ft³
